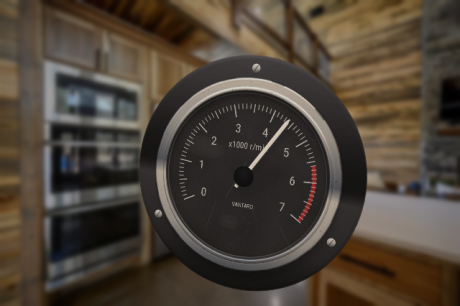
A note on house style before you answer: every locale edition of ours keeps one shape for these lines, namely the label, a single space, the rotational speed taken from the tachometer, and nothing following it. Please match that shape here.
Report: 4400 rpm
